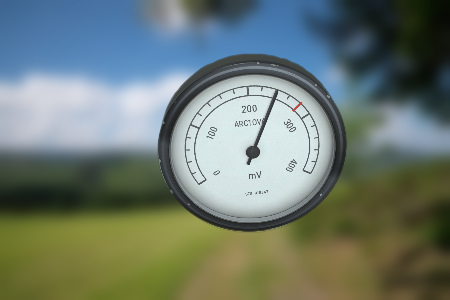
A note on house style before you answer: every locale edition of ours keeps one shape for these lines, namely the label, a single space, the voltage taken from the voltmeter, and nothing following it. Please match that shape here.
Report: 240 mV
